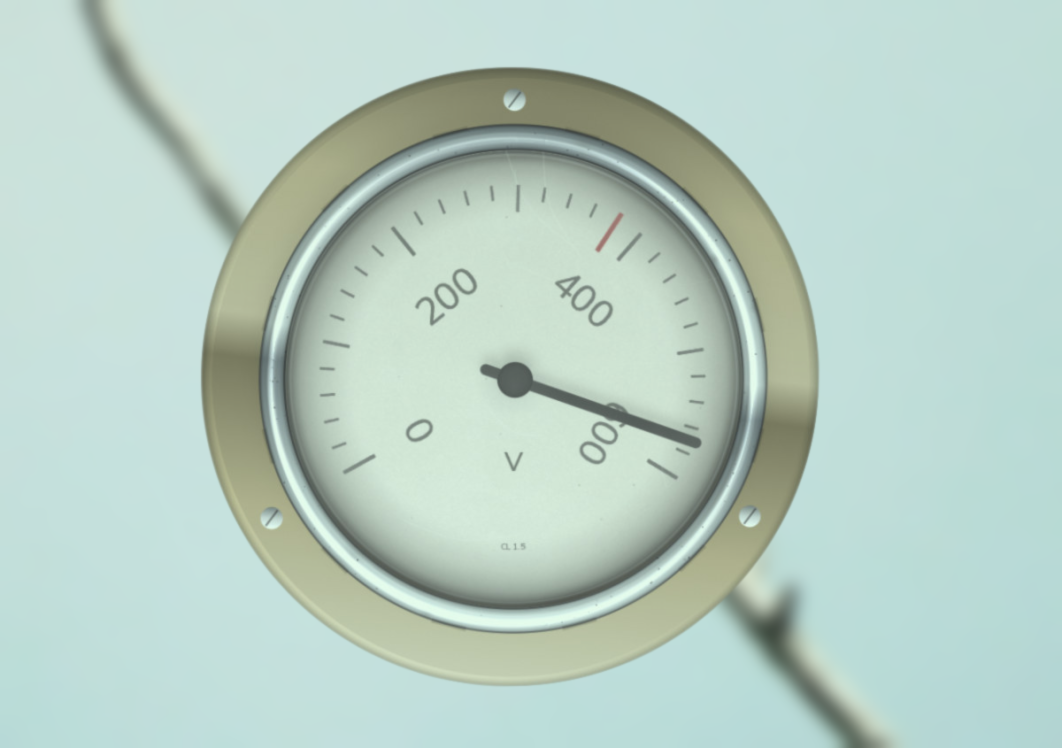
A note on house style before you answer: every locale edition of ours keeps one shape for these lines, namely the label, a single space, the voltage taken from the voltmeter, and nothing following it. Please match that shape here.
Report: 570 V
